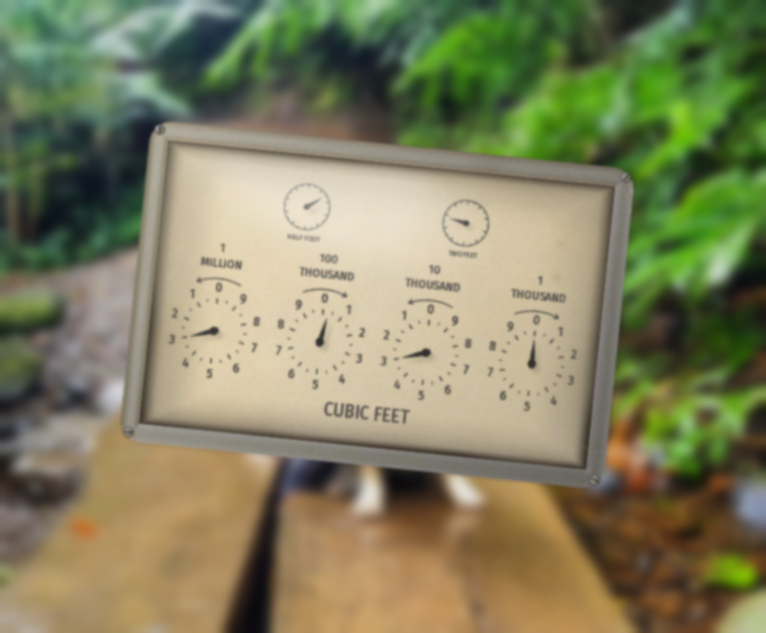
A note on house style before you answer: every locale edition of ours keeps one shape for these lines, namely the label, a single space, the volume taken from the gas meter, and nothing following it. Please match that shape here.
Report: 303000 ft³
